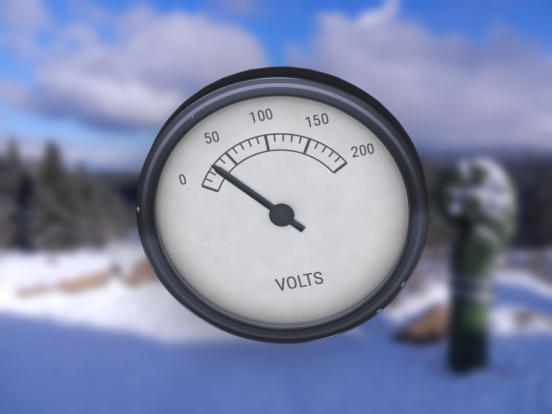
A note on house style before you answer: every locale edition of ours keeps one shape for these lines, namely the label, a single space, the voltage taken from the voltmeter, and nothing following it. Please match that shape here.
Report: 30 V
